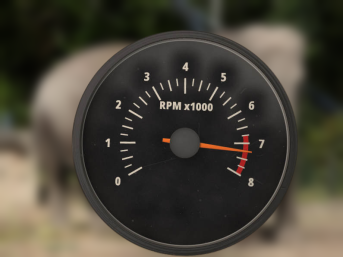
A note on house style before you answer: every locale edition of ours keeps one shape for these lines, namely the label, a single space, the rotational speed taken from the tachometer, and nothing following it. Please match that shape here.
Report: 7250 rpm
